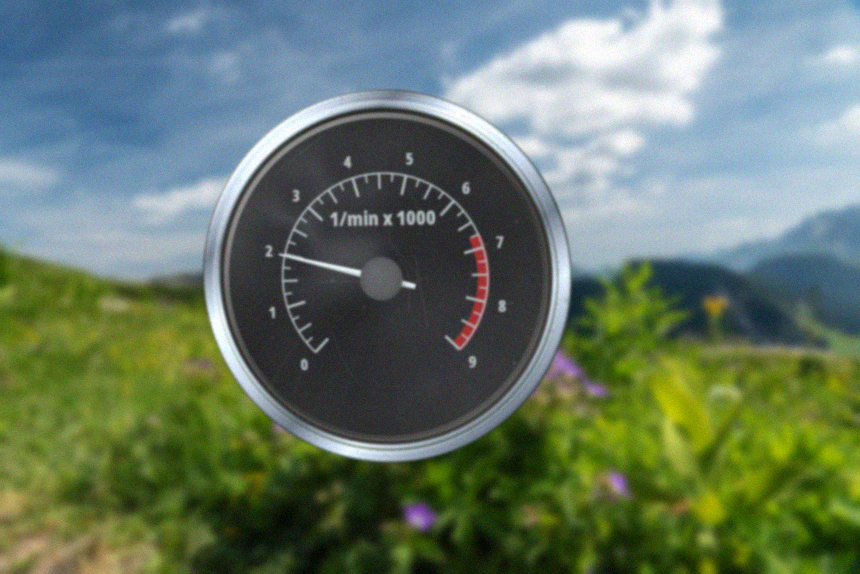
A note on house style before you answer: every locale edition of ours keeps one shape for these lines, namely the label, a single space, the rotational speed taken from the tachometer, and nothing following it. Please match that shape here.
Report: 2000 rpm
